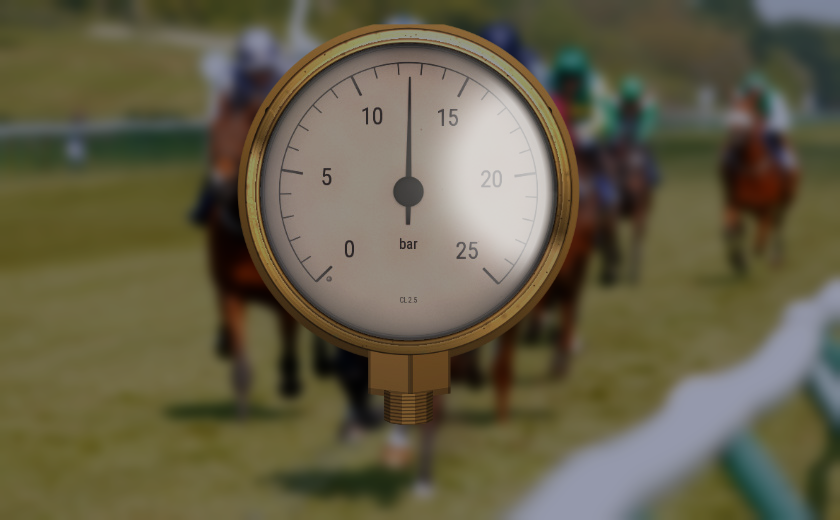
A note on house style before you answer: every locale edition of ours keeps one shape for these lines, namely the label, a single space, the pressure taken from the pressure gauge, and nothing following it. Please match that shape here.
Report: 12.5 bar
